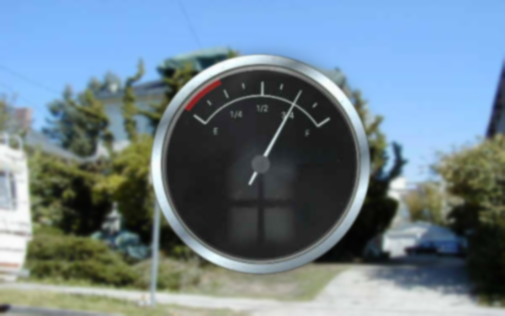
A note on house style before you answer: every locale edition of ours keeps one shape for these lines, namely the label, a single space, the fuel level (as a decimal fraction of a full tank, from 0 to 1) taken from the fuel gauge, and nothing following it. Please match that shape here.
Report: 0.75
